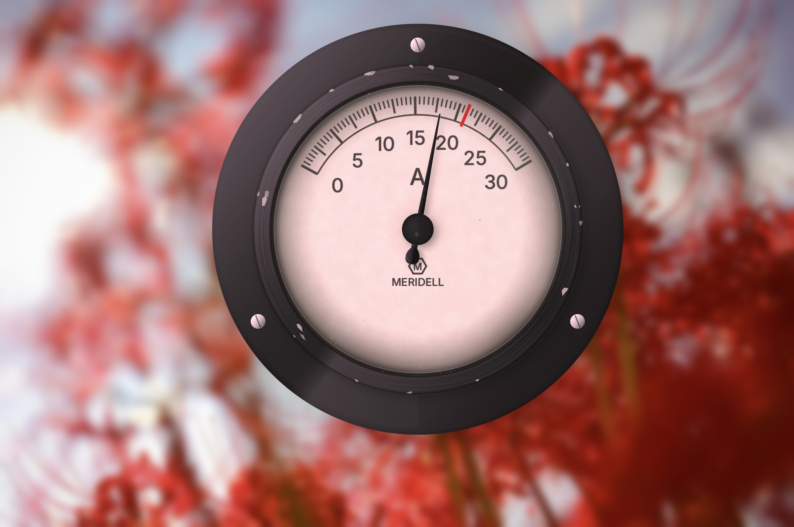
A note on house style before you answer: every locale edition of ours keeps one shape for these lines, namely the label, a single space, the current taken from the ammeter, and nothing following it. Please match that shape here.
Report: 18 A
